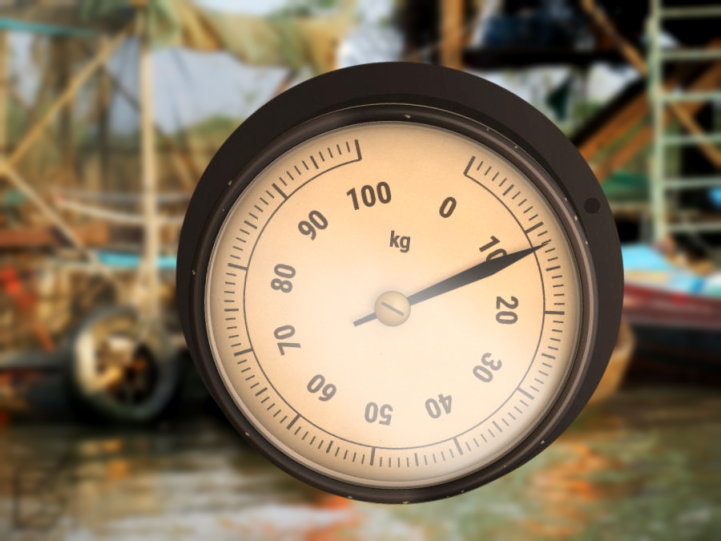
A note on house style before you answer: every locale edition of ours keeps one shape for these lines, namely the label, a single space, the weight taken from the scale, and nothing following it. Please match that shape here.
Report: 12 kg
